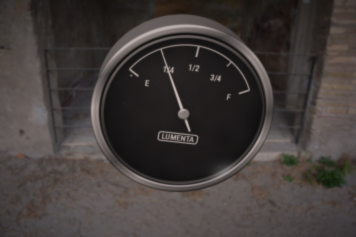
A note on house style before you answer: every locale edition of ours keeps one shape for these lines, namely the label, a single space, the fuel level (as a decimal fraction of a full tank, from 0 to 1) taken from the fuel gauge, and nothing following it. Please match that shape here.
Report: 0.25
